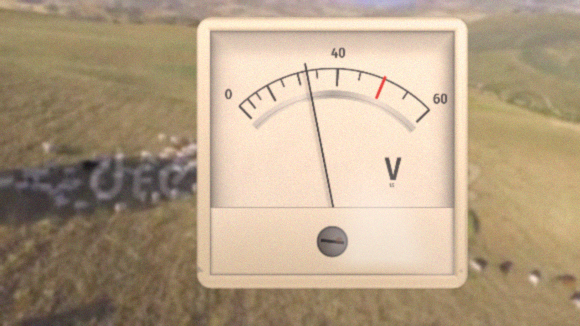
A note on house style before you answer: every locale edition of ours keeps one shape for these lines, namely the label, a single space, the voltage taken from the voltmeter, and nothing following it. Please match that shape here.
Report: 32.5 V
